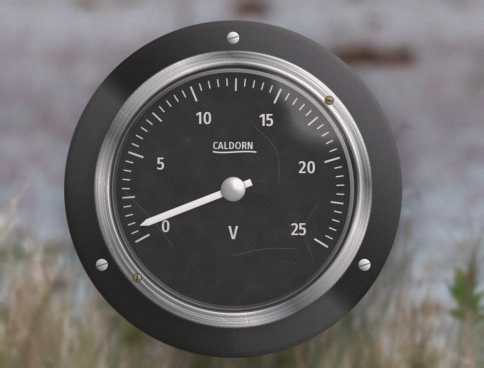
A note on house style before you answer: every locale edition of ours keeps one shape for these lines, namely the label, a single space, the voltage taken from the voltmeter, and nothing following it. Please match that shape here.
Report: 0.75 V
